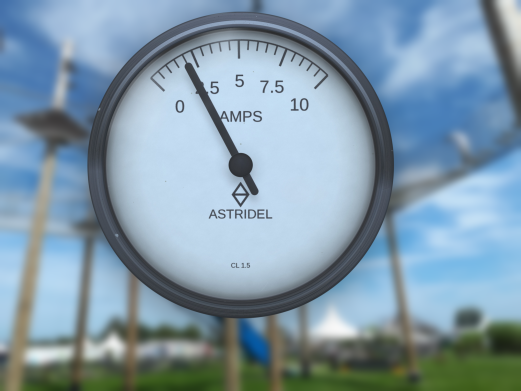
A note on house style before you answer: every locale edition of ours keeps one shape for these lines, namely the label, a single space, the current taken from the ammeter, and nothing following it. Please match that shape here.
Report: 2 A
